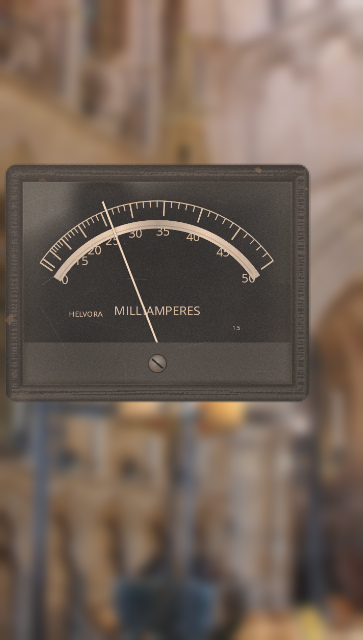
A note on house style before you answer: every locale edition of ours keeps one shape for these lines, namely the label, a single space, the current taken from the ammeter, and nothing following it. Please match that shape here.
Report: 26 mA
